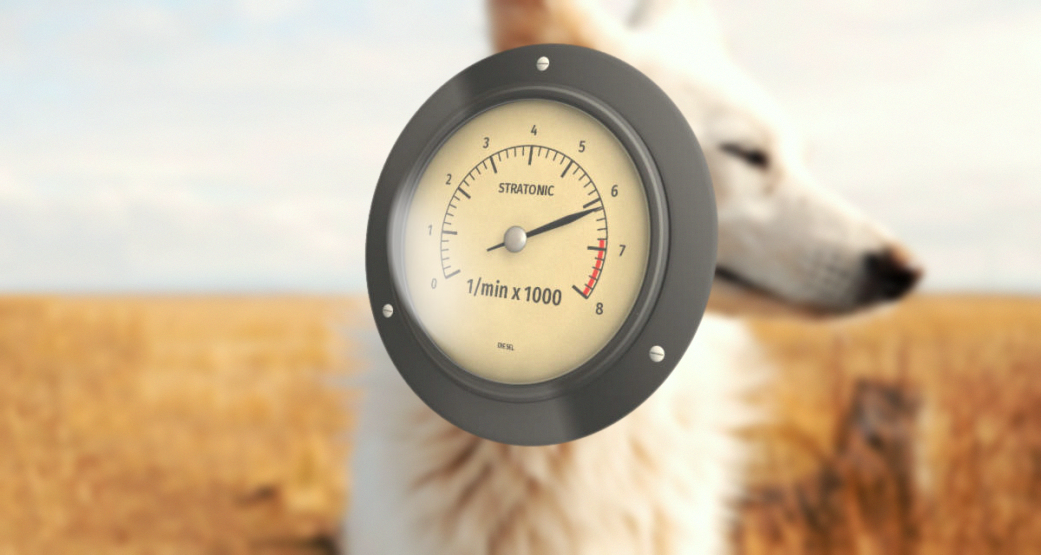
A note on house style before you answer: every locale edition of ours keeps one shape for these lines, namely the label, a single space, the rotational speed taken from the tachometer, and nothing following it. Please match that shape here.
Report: 6200 rpm
